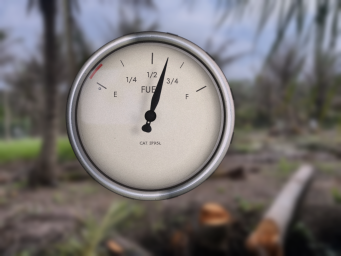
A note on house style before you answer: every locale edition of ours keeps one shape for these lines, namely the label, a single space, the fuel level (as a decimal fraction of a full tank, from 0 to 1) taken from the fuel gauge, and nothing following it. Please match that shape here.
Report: 0.625
